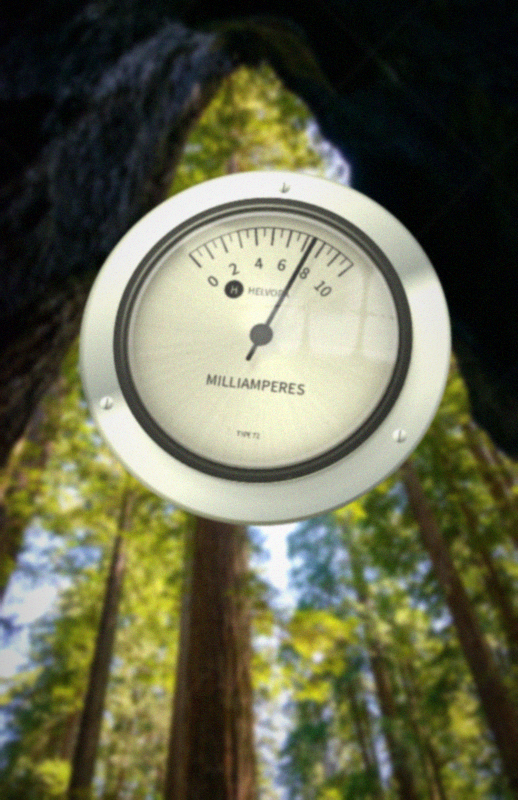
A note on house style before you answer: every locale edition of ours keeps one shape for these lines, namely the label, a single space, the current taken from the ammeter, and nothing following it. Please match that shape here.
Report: 7.5 mA
